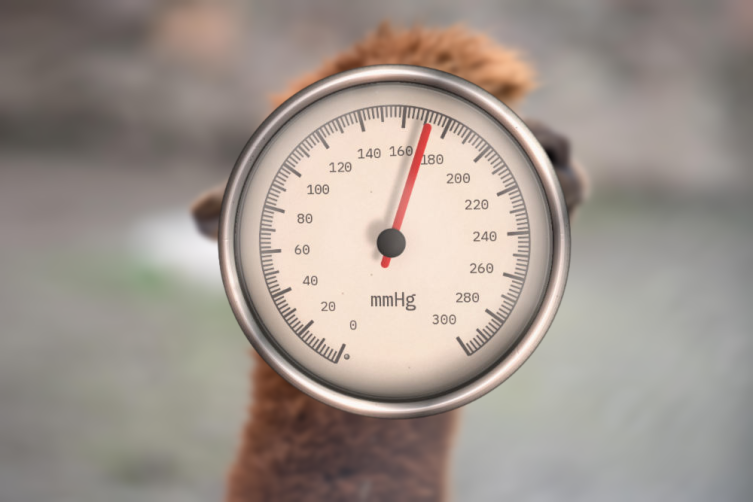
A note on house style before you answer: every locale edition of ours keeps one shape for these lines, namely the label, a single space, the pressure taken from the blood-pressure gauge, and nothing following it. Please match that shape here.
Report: 172 mmHg
